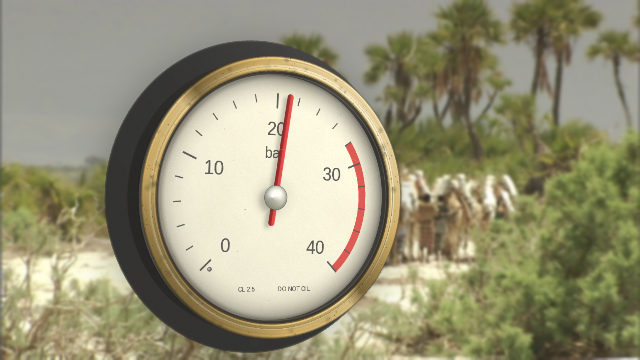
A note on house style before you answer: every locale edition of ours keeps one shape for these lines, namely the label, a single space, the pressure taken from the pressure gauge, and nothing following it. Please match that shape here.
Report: 21 bar
